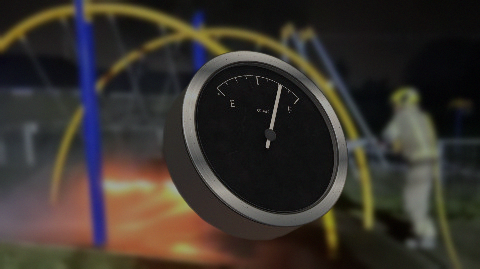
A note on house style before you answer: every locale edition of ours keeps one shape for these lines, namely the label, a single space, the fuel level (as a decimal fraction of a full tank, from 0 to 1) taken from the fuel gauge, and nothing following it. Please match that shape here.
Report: 0.75
